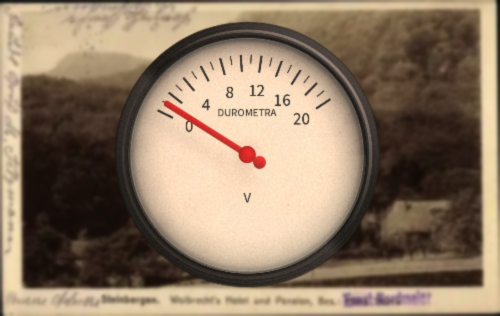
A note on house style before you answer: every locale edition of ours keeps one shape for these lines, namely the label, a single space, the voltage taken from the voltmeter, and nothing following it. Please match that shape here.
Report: 1 V
